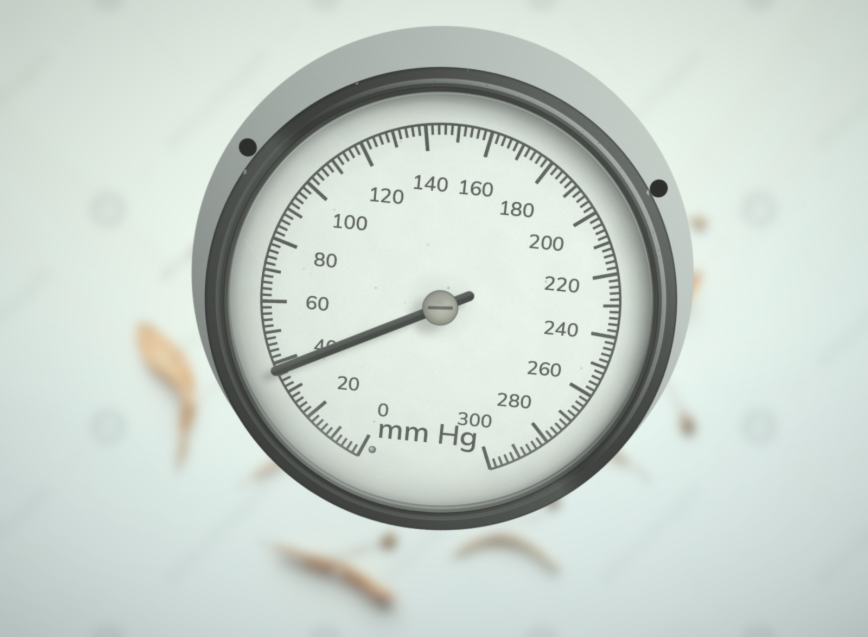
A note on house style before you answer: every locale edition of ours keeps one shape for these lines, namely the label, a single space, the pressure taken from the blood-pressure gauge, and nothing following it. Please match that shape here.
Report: 38 mmHg
